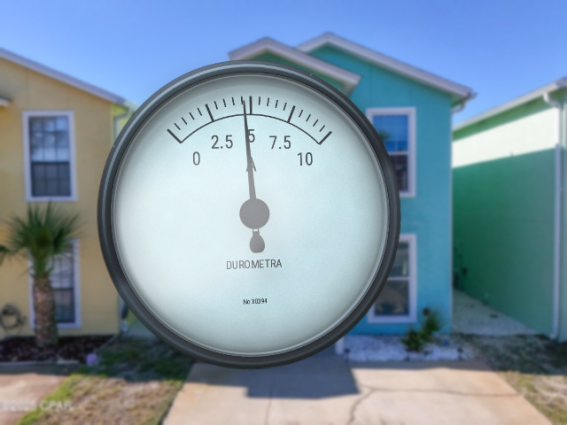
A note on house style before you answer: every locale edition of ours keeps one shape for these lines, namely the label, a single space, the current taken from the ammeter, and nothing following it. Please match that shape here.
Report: 4.5 A
